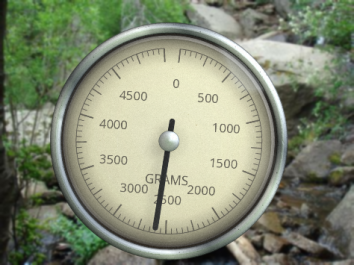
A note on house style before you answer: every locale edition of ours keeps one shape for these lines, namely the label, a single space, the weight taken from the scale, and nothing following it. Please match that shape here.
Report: 2600 g
